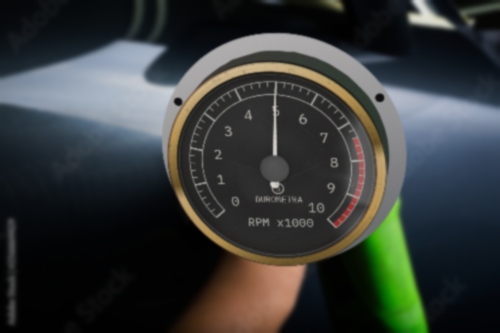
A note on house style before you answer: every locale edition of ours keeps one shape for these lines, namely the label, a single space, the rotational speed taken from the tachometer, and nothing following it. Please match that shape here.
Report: 5000 rpm
